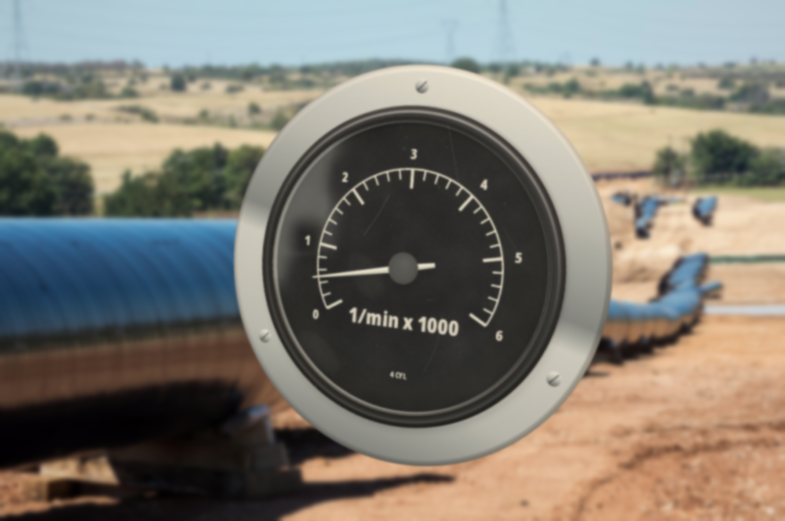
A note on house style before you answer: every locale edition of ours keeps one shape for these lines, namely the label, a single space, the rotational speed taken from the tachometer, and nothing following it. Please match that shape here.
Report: 500 rpm
